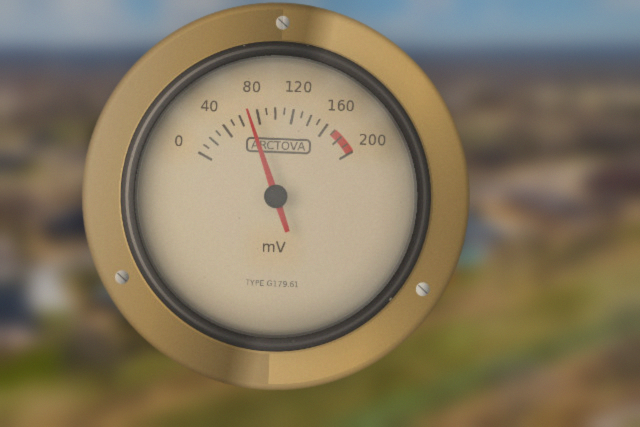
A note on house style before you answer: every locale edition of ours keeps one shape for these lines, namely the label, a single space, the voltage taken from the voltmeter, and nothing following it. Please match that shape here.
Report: 70 mV
